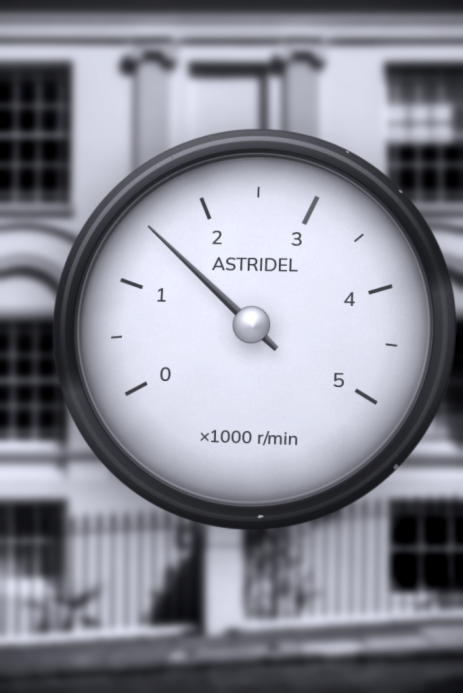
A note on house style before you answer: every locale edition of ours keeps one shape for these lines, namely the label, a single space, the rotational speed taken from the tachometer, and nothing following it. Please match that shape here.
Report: 1500 rpm
